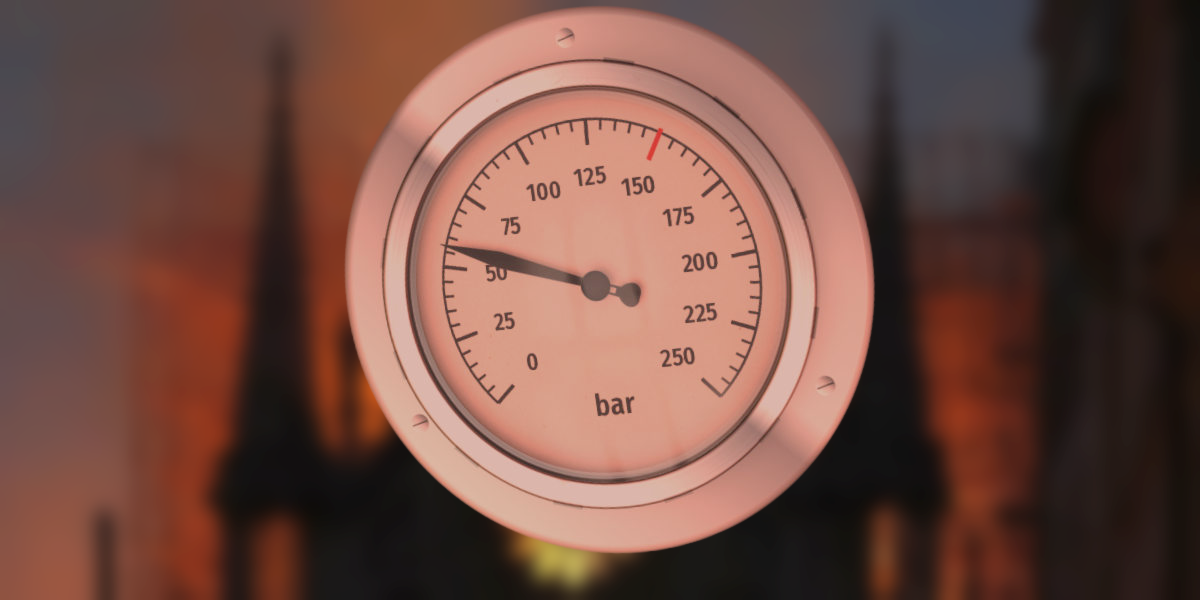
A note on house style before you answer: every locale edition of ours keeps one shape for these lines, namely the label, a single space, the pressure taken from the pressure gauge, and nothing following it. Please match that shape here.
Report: 57.5 bar
